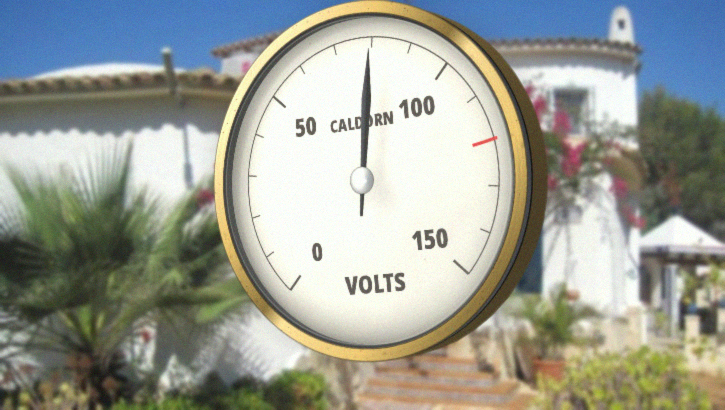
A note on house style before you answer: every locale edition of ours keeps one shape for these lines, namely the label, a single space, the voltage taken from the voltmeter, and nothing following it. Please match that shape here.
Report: 80 V
